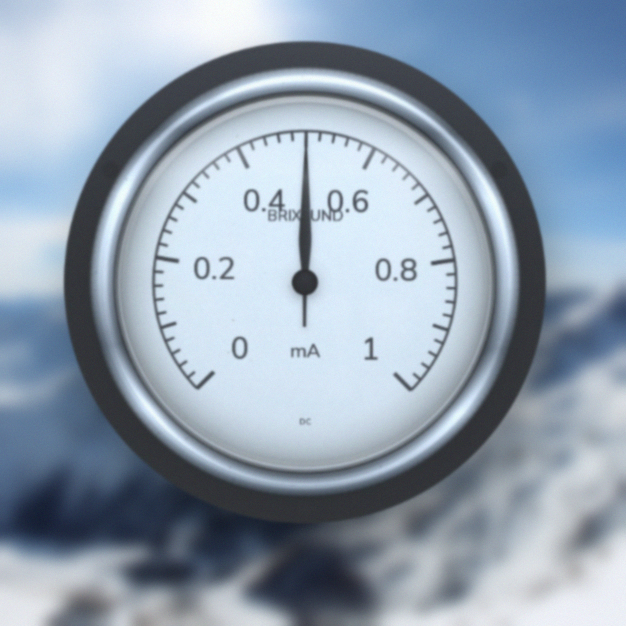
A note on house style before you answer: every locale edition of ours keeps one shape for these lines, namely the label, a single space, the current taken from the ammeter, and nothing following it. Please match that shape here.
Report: 0.5 mA
